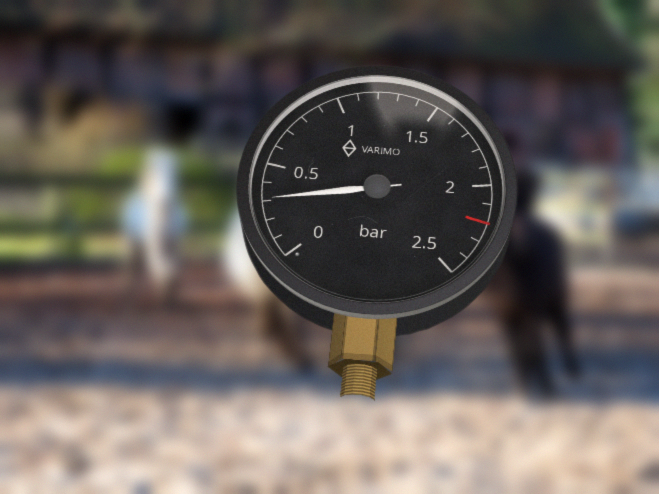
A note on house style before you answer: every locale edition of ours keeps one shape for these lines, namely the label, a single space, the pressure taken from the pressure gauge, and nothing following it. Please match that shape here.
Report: 0.3 bar
